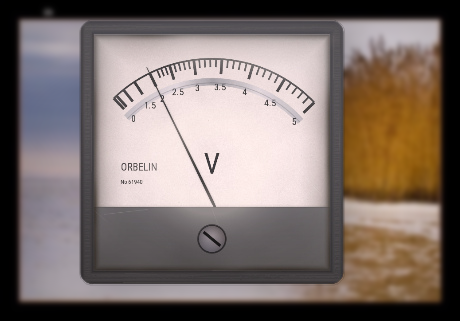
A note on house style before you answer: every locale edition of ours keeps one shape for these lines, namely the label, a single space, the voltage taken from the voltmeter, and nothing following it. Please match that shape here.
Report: 2 V
